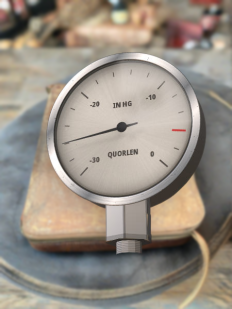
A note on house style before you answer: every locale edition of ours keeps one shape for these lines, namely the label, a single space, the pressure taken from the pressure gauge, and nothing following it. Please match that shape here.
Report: -26 inHg
